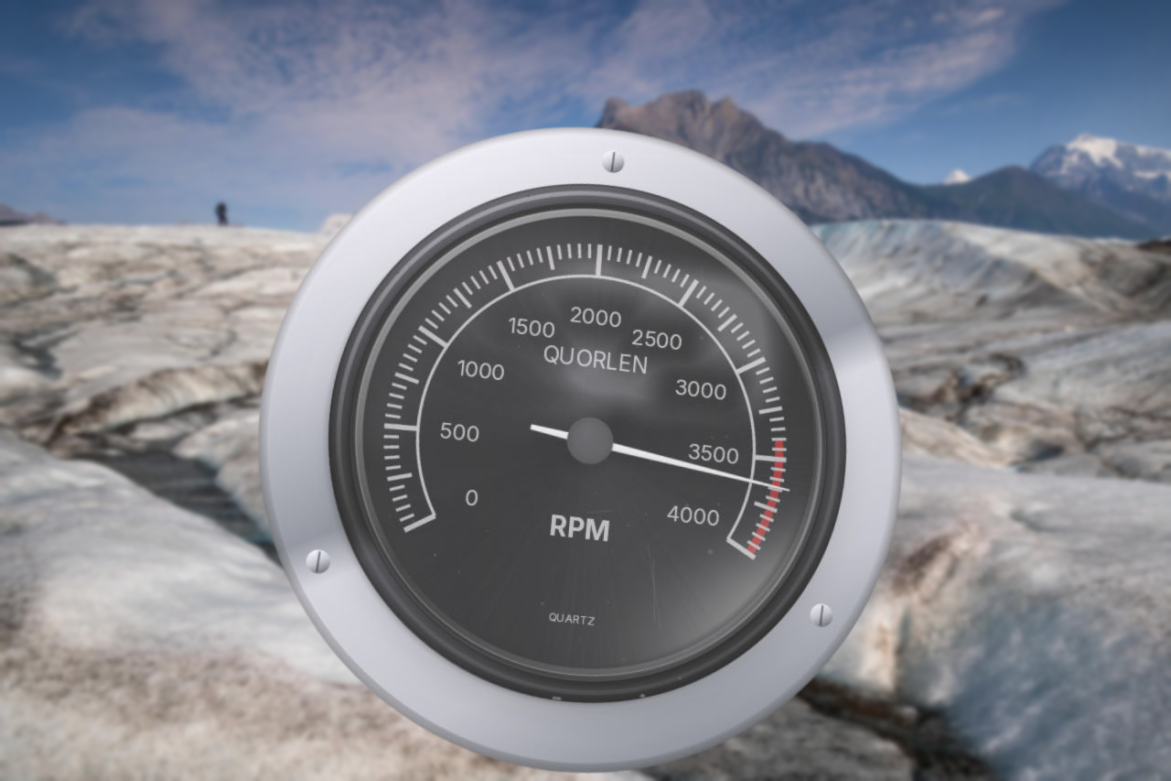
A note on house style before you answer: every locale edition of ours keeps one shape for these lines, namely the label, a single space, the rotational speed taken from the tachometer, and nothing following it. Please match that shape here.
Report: 3650 rpm
